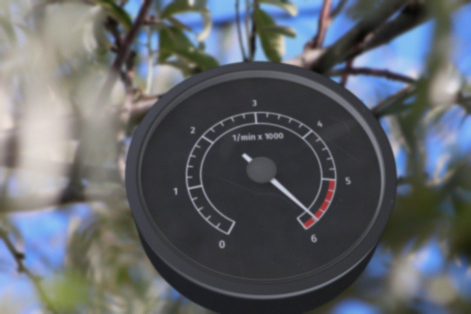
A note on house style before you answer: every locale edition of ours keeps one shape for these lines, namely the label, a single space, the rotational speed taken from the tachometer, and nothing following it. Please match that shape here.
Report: 5800 rpm
